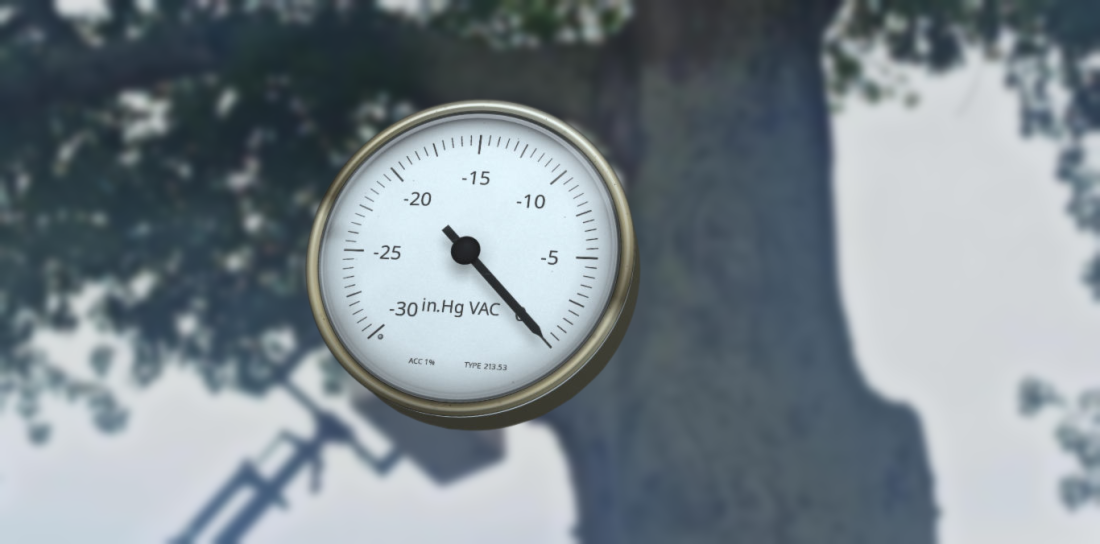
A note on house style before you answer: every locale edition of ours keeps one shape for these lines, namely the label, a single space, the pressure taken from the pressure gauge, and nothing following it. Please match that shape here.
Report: 0 inHg
